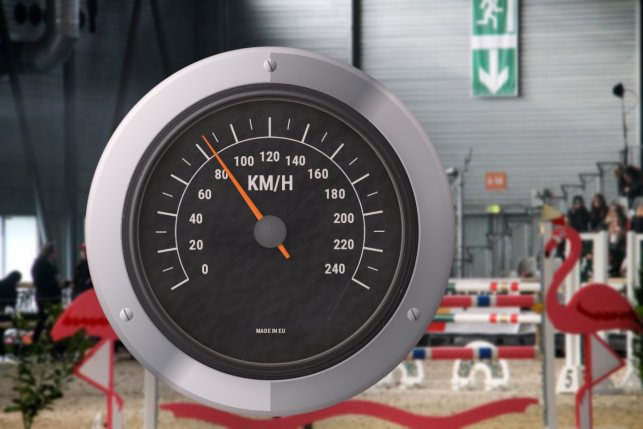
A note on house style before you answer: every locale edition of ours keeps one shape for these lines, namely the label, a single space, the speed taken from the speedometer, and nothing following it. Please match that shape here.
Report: 85 km/h
